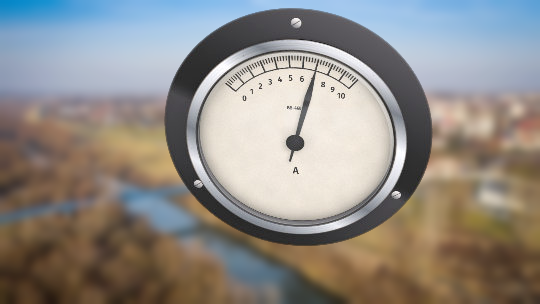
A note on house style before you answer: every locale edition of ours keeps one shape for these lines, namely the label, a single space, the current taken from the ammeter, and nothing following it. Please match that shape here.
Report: 7 A
